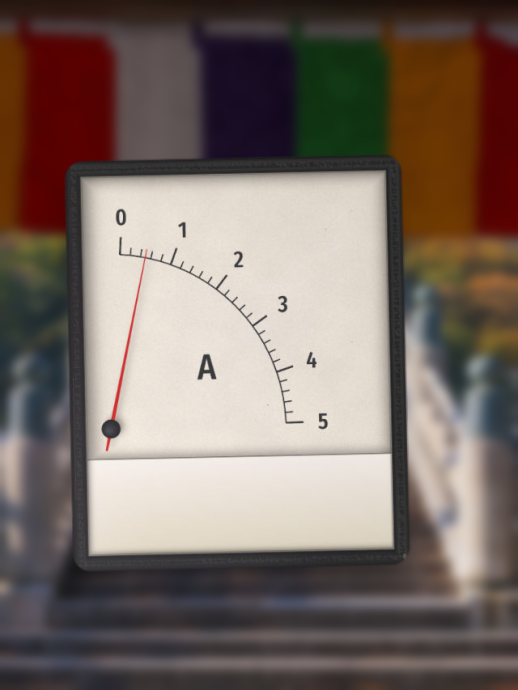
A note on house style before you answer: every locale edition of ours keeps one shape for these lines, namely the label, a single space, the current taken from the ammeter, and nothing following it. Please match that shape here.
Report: 0.5 A
